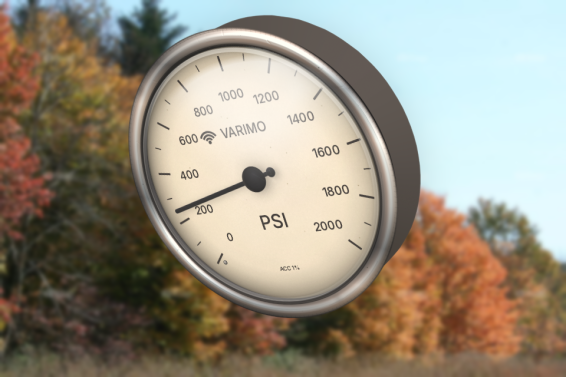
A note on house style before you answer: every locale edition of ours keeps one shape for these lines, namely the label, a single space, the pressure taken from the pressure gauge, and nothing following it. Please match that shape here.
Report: 250 psi
